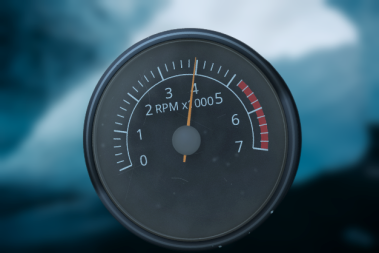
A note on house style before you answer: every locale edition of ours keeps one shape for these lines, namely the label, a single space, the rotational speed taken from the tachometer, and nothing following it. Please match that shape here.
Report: 4000 rpm
